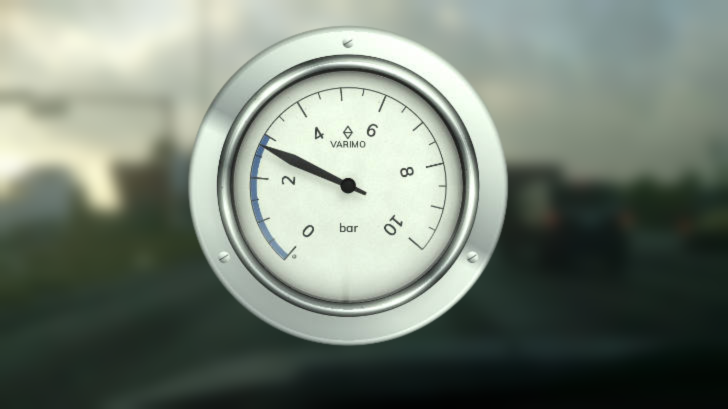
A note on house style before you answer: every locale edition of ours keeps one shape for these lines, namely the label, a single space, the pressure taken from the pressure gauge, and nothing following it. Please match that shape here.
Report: 2.75 bar
